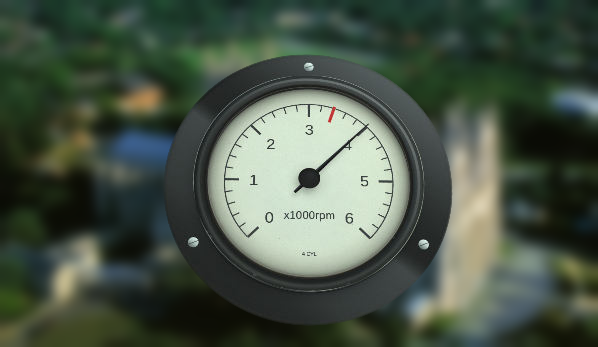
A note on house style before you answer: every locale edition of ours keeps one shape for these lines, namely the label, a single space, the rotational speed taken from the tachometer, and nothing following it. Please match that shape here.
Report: 4000 rpm
